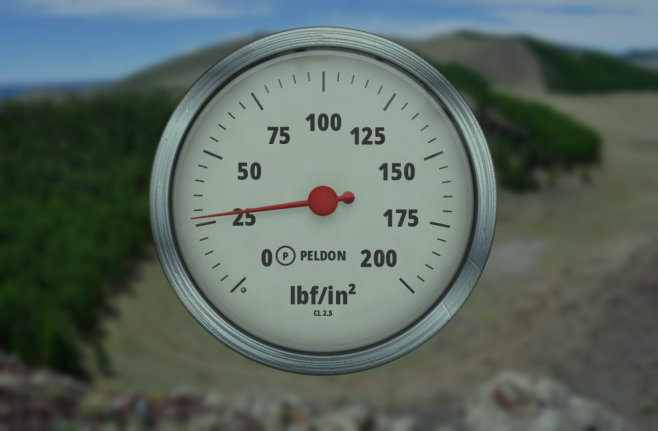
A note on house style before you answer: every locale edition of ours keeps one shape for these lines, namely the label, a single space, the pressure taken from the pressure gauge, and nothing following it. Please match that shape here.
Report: 27.5 psi
